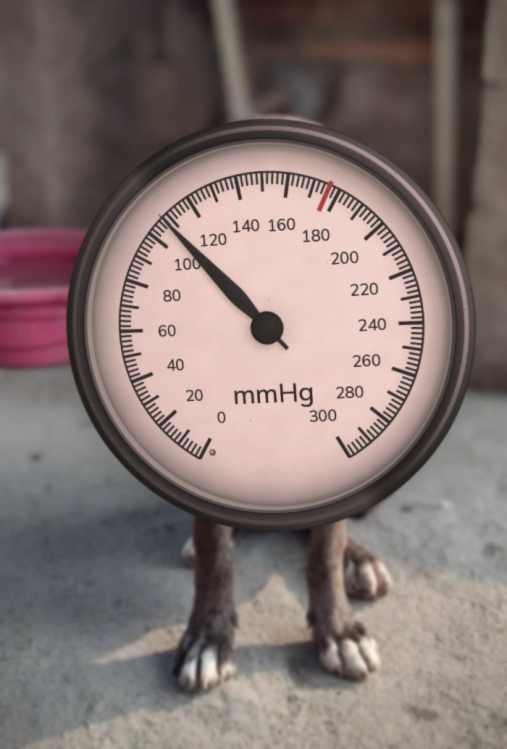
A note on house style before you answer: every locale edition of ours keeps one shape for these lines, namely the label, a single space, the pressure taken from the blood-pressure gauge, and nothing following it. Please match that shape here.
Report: 108 mmHg
